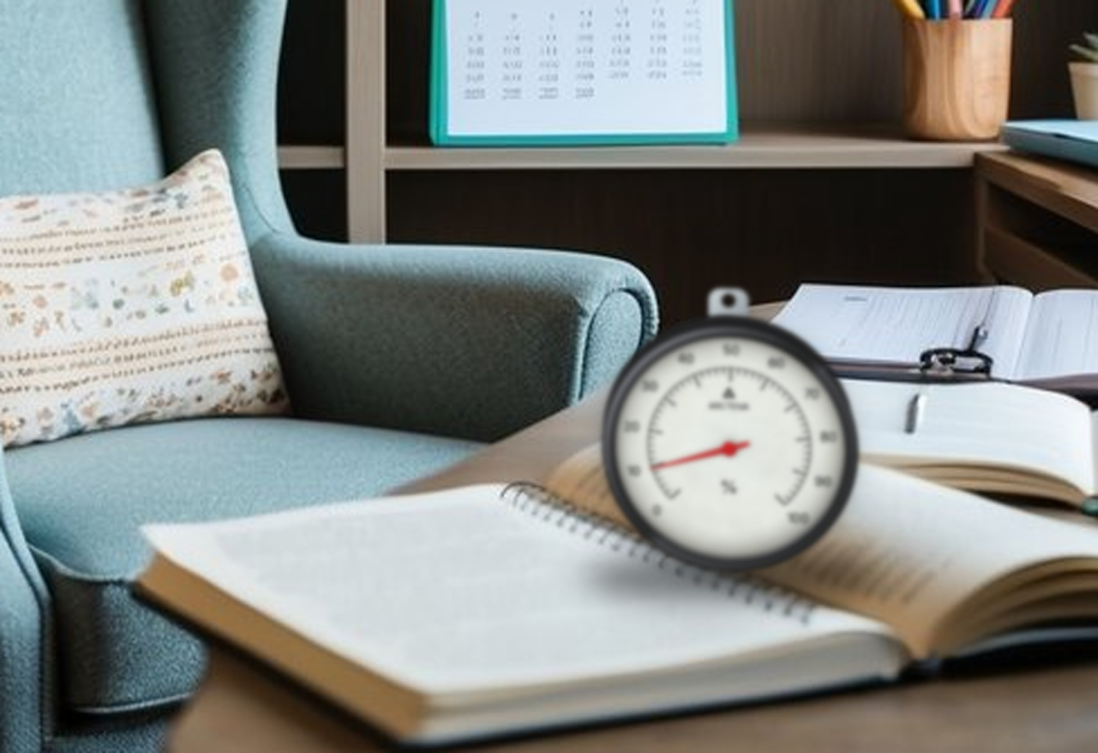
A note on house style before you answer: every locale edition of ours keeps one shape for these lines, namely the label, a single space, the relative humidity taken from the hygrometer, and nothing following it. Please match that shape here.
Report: 10 %
